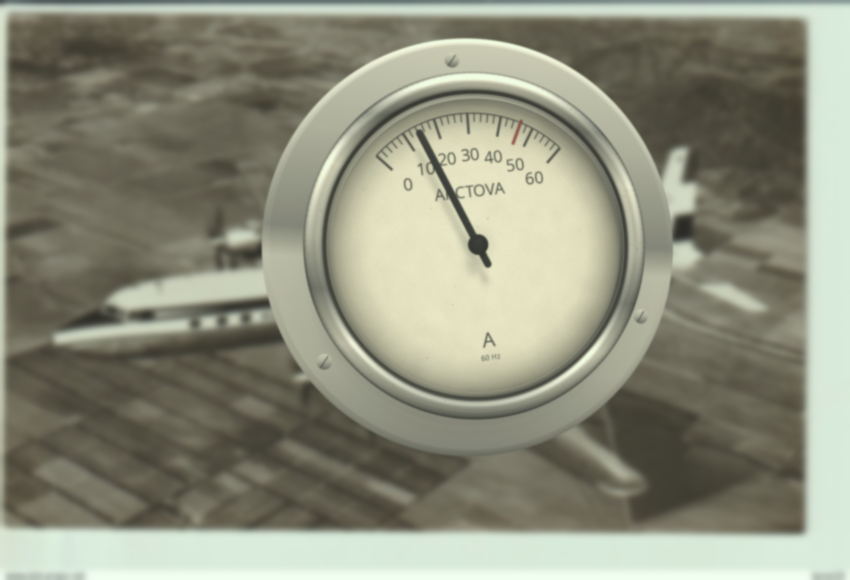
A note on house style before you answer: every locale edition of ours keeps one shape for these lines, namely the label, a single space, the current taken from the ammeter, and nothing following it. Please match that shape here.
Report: 14 A
